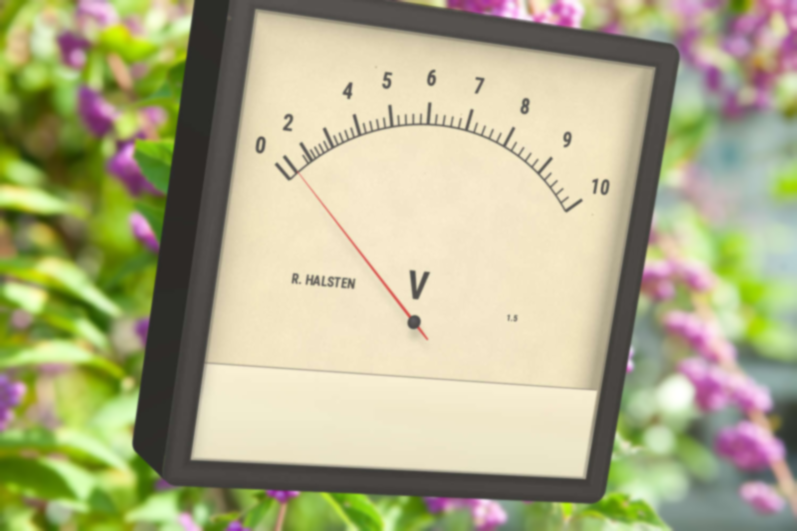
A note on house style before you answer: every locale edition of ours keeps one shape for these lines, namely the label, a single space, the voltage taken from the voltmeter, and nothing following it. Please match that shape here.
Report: 1 V
